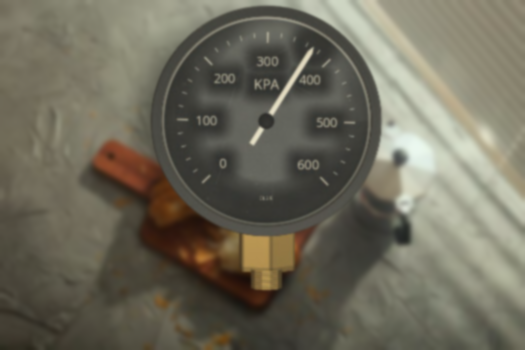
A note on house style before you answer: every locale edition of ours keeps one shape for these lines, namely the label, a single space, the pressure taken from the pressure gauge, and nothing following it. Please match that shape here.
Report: 370 kPa
